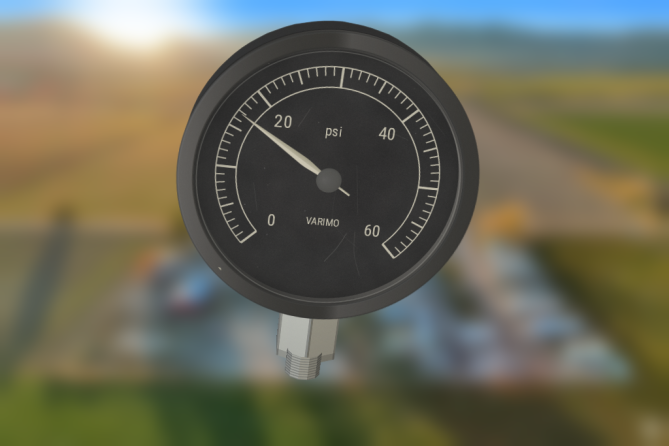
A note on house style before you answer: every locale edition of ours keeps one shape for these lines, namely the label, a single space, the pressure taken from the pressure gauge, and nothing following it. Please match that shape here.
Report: 17 psi
